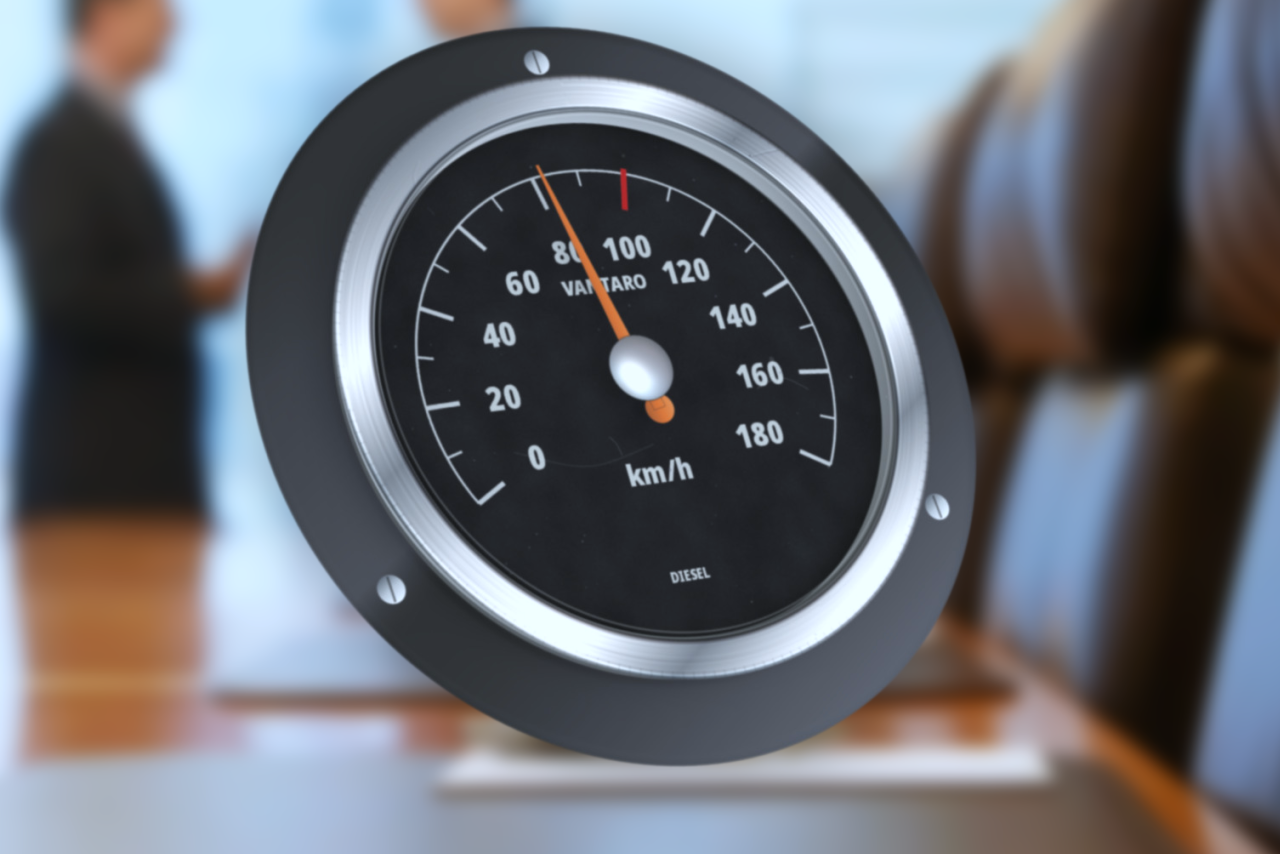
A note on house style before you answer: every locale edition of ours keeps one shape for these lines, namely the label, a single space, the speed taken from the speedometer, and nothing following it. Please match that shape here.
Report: 80 km/h
